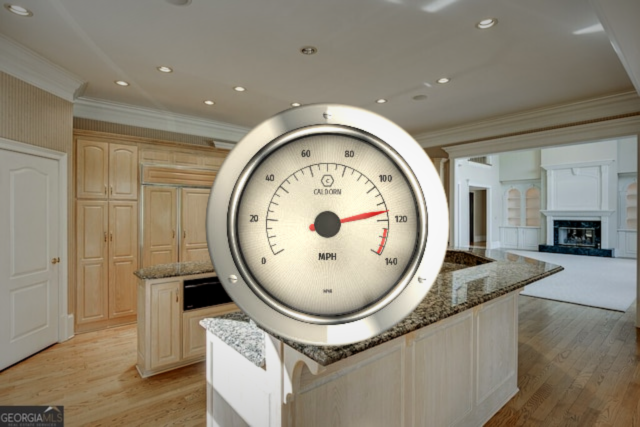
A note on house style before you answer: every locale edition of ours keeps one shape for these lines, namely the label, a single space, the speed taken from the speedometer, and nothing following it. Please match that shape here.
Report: 115 mph
